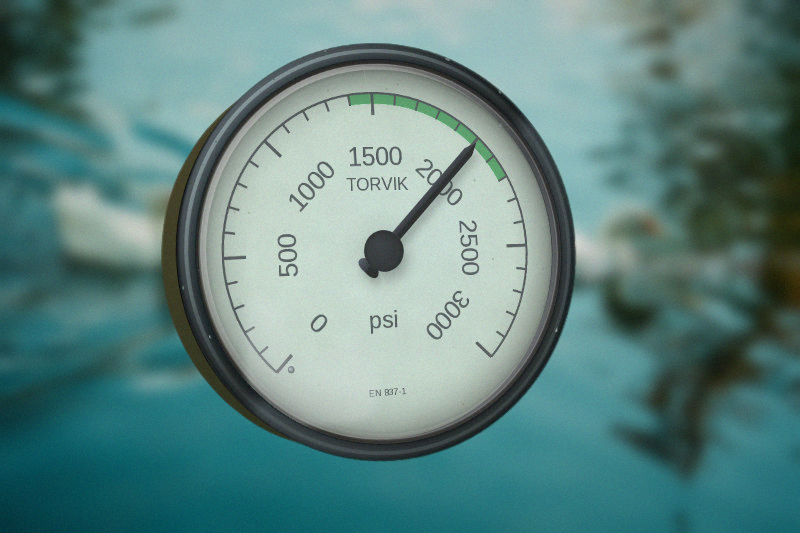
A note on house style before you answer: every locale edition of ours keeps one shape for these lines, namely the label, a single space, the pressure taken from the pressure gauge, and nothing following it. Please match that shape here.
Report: 2000 psi
